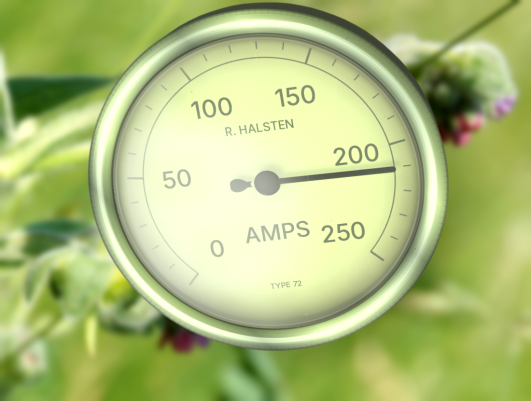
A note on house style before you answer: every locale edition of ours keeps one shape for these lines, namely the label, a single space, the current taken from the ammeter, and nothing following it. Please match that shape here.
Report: 210 A
